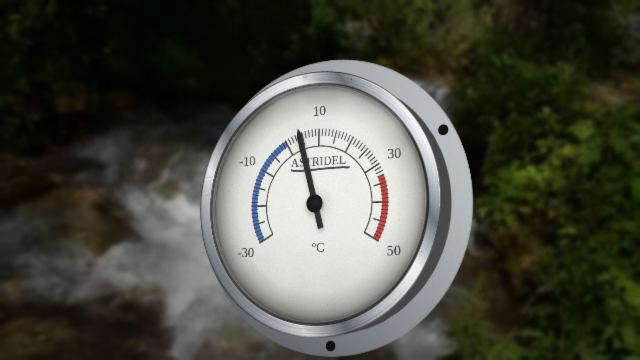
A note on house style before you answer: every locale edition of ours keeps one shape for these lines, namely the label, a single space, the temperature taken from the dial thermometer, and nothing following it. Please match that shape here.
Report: 5 °C
